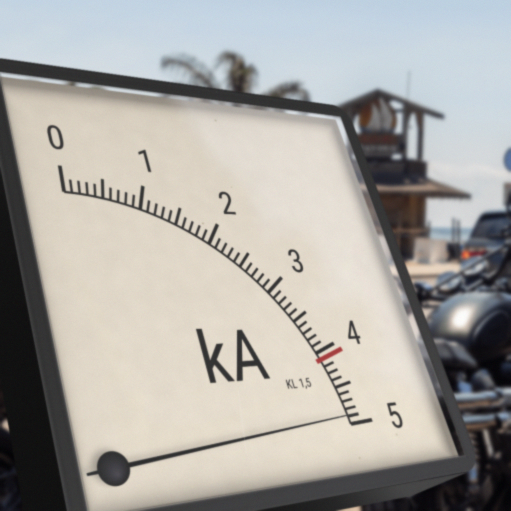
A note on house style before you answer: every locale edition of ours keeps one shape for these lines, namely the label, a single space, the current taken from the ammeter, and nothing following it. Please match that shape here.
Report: 4.9 kA
